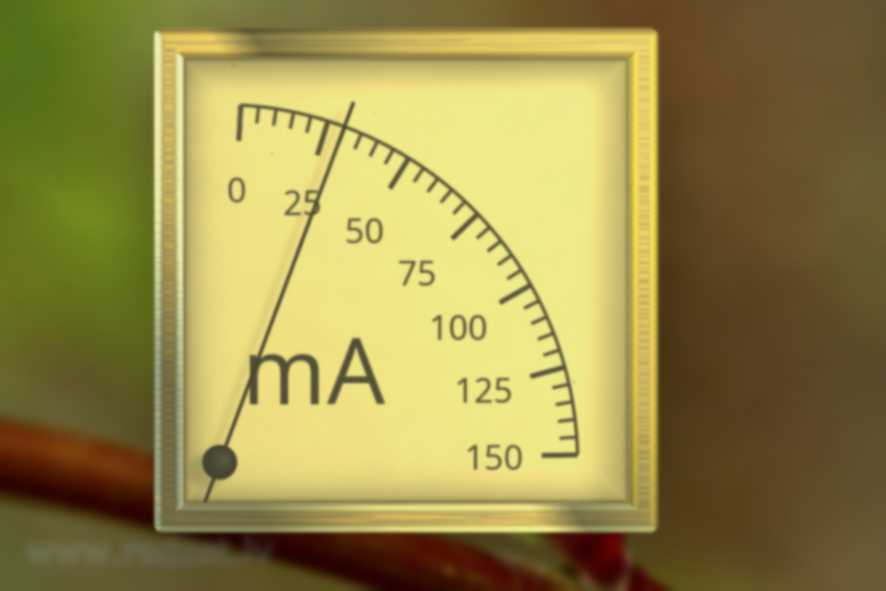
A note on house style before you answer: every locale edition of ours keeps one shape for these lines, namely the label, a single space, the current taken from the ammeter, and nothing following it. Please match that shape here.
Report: 30 mA
